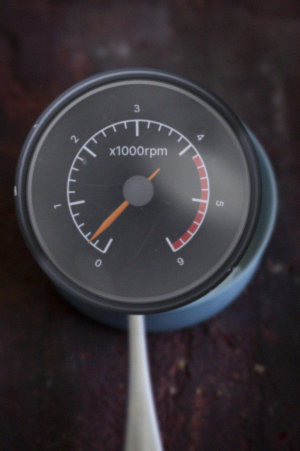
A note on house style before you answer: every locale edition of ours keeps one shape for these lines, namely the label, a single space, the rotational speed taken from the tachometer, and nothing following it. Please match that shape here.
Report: 300 rpm
